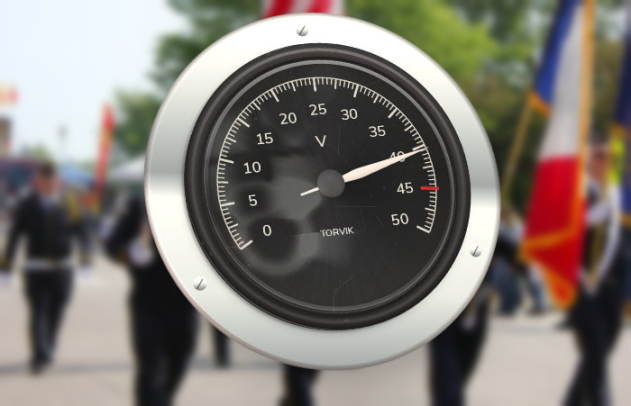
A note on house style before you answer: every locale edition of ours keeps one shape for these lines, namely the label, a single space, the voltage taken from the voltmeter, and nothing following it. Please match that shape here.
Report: 40.5 V
